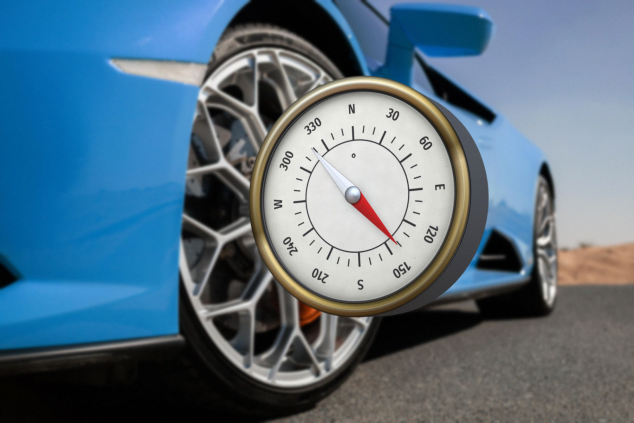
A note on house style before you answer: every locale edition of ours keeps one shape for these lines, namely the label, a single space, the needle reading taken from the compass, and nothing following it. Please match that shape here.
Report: 140 °
